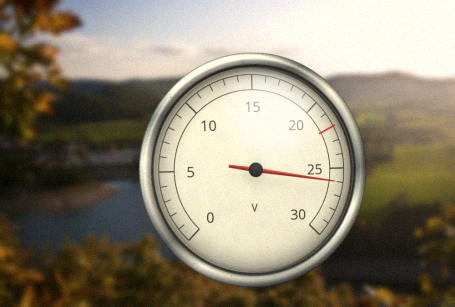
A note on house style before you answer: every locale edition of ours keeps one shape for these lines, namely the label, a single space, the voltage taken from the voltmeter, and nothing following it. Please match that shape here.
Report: 26 V
